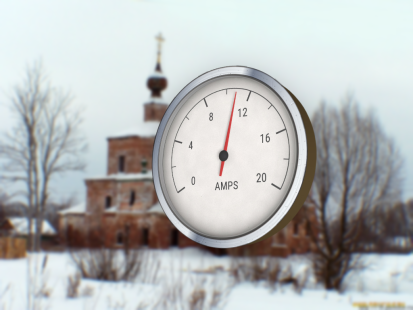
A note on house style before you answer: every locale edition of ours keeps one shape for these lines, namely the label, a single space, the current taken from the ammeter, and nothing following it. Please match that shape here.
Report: 11 A
